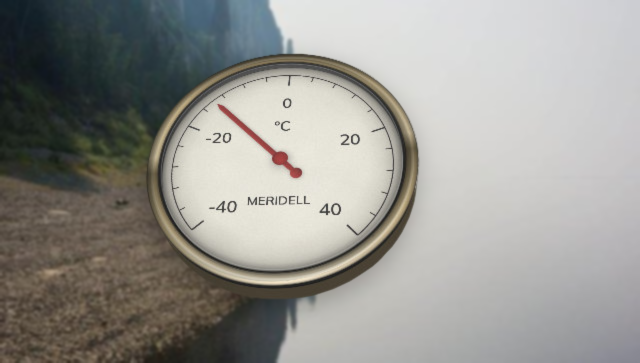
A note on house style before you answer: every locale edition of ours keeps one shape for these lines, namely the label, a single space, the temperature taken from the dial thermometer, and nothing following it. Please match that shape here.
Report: -14 °C
